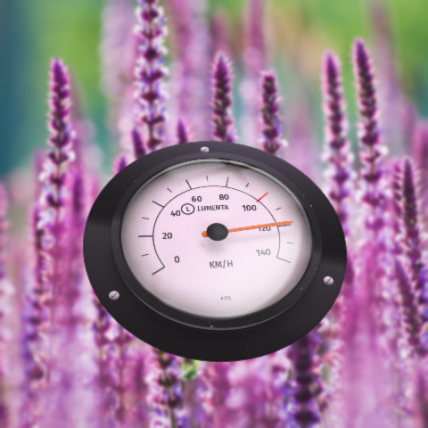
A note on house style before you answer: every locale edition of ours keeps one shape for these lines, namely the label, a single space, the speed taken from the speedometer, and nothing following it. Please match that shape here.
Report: 120 km/h
